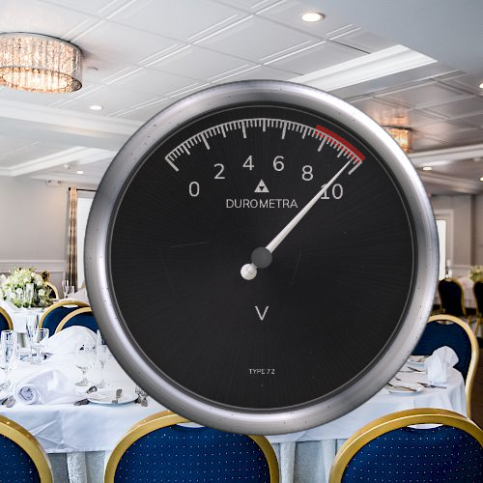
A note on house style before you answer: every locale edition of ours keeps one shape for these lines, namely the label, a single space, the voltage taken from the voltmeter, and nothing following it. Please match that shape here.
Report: 9.6 V
